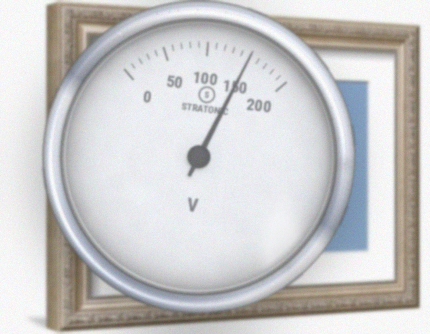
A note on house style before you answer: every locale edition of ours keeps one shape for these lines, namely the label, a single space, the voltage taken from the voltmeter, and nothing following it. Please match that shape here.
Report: 150 V
